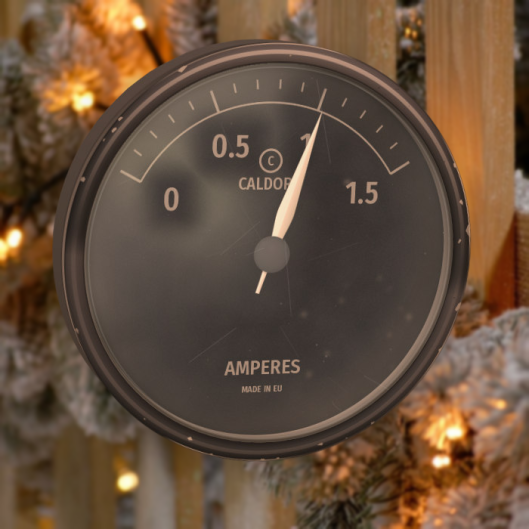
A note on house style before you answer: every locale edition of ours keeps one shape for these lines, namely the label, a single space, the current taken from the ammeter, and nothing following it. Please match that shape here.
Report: 1 A
